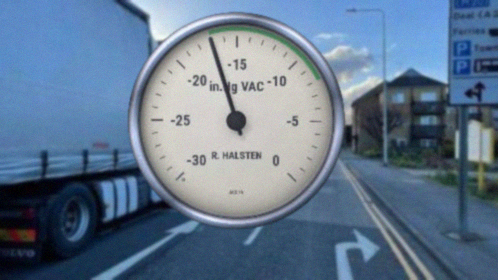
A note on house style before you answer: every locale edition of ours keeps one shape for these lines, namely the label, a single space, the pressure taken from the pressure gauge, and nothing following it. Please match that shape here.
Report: -17 inHg
